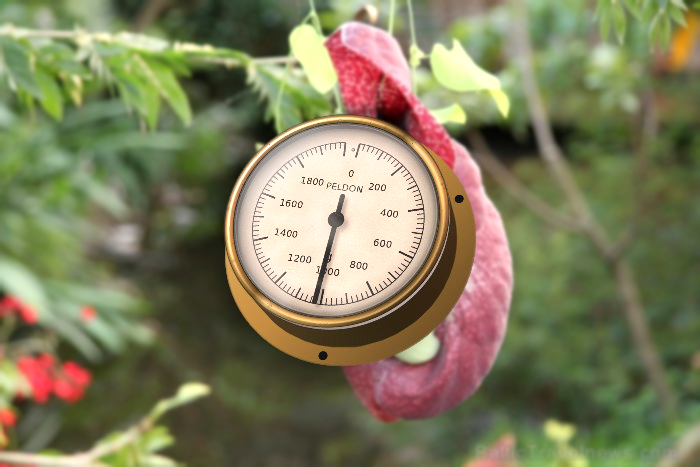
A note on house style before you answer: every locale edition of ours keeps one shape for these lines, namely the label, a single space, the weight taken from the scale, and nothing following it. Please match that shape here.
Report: 1020 g
